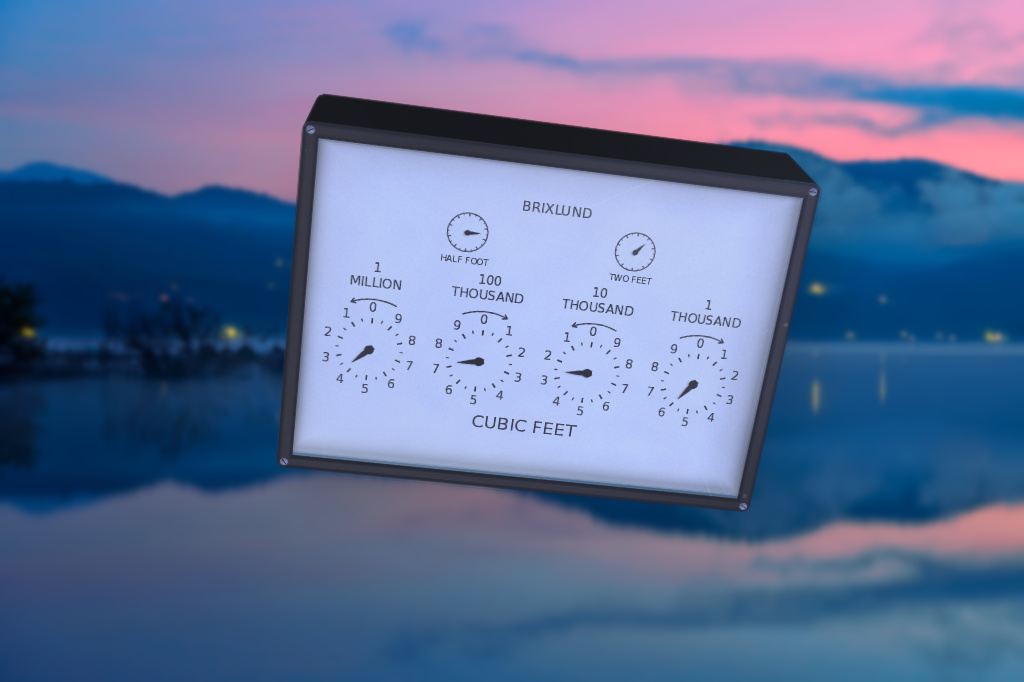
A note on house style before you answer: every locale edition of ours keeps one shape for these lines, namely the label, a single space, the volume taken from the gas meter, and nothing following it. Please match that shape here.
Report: 372600 ft³
